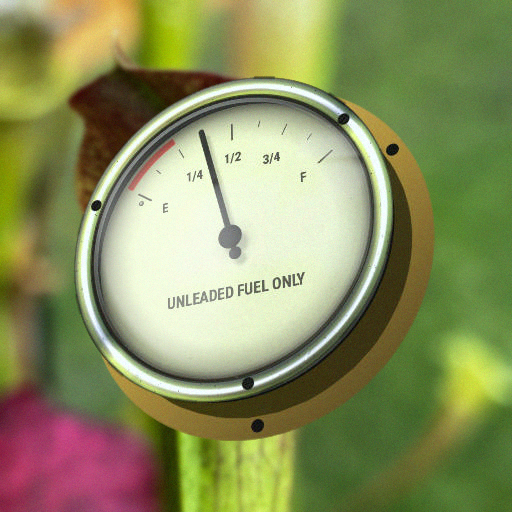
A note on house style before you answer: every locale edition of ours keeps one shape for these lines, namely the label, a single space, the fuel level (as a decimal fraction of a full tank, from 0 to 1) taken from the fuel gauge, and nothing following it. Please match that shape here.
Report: 0.375
